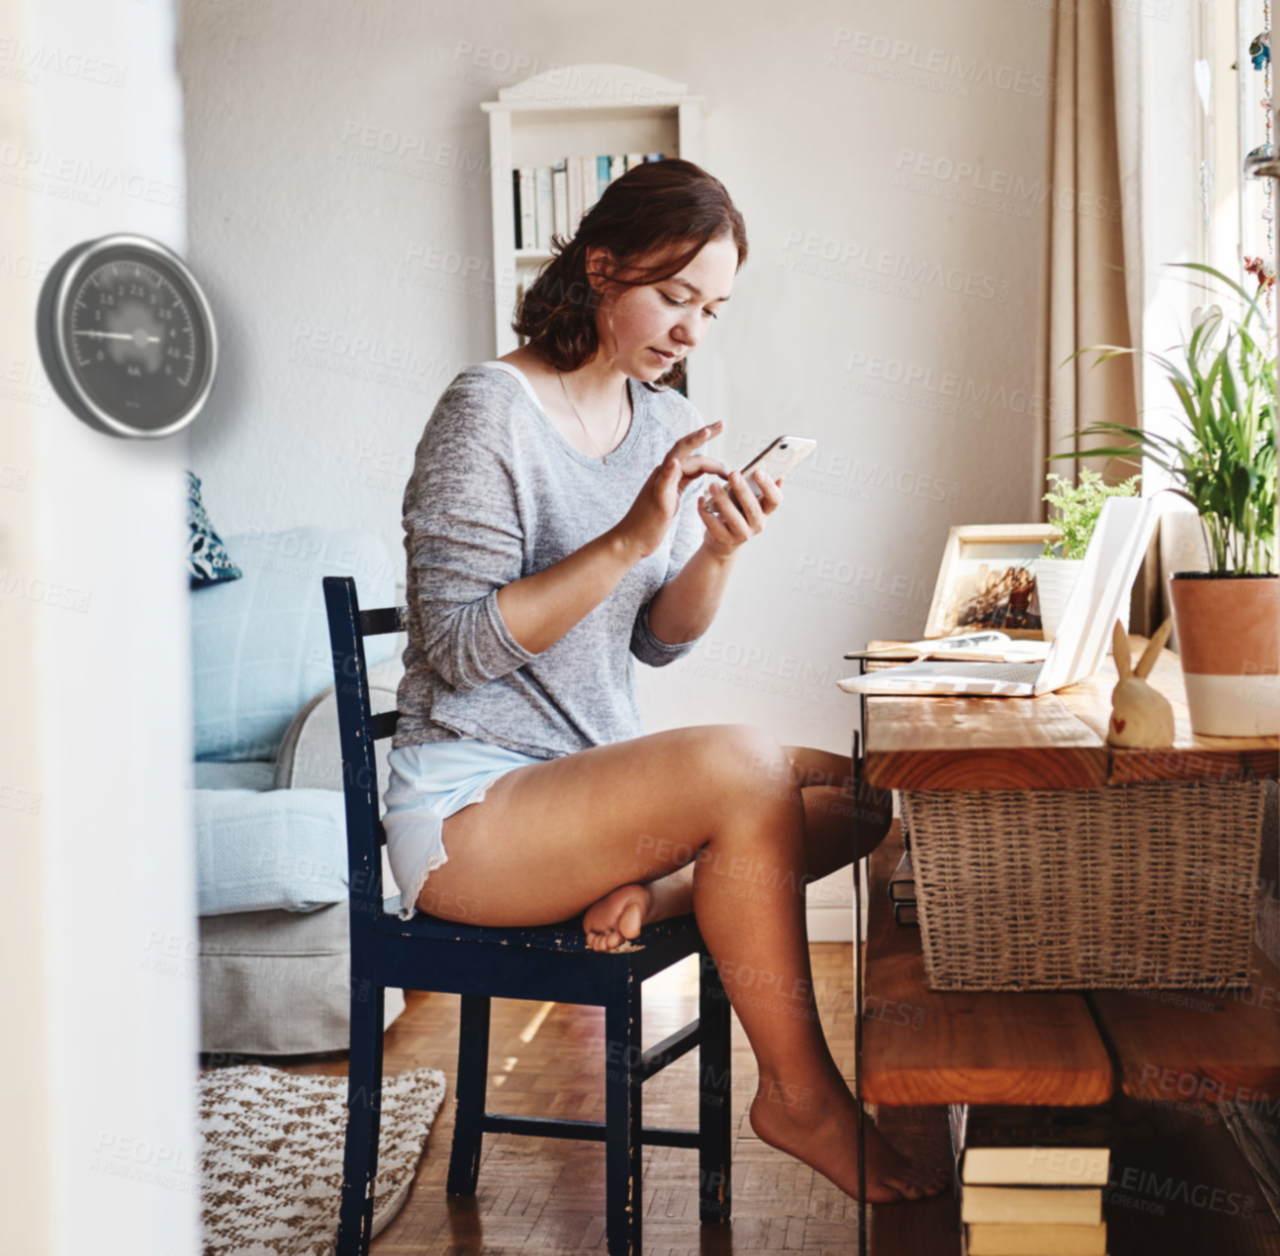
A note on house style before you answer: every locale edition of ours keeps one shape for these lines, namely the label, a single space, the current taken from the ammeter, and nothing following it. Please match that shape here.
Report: 0.5 kA
